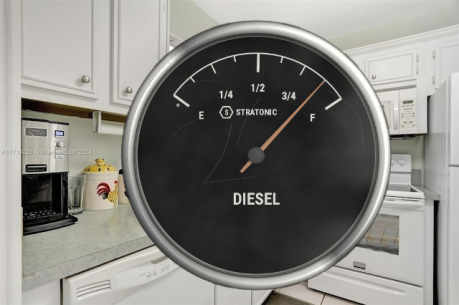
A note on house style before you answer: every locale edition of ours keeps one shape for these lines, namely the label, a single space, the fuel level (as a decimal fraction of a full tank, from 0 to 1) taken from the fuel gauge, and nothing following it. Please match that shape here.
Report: 0.875
